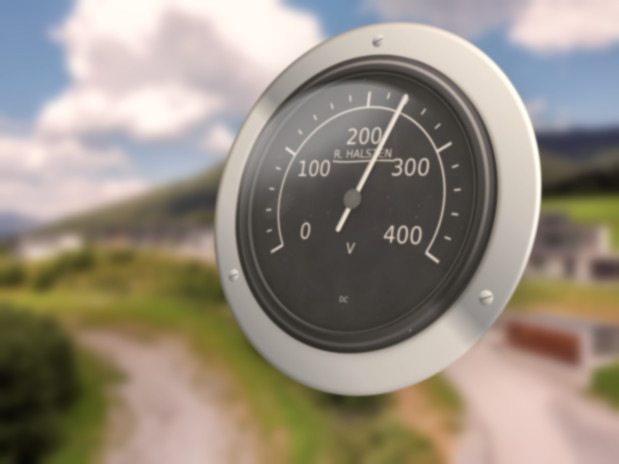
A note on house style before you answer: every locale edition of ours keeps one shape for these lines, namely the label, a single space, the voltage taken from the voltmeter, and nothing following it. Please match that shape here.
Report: 240 V
